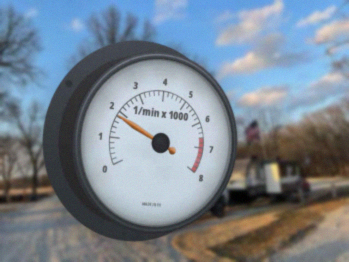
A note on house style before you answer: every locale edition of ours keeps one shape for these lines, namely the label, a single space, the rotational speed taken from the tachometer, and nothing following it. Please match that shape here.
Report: 1800 rpm
